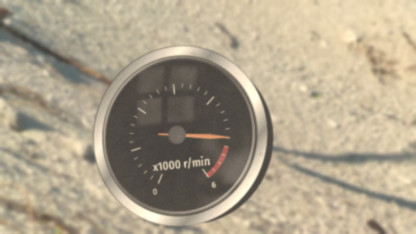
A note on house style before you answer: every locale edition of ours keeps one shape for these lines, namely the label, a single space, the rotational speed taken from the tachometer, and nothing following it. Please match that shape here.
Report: 5000 rpm
